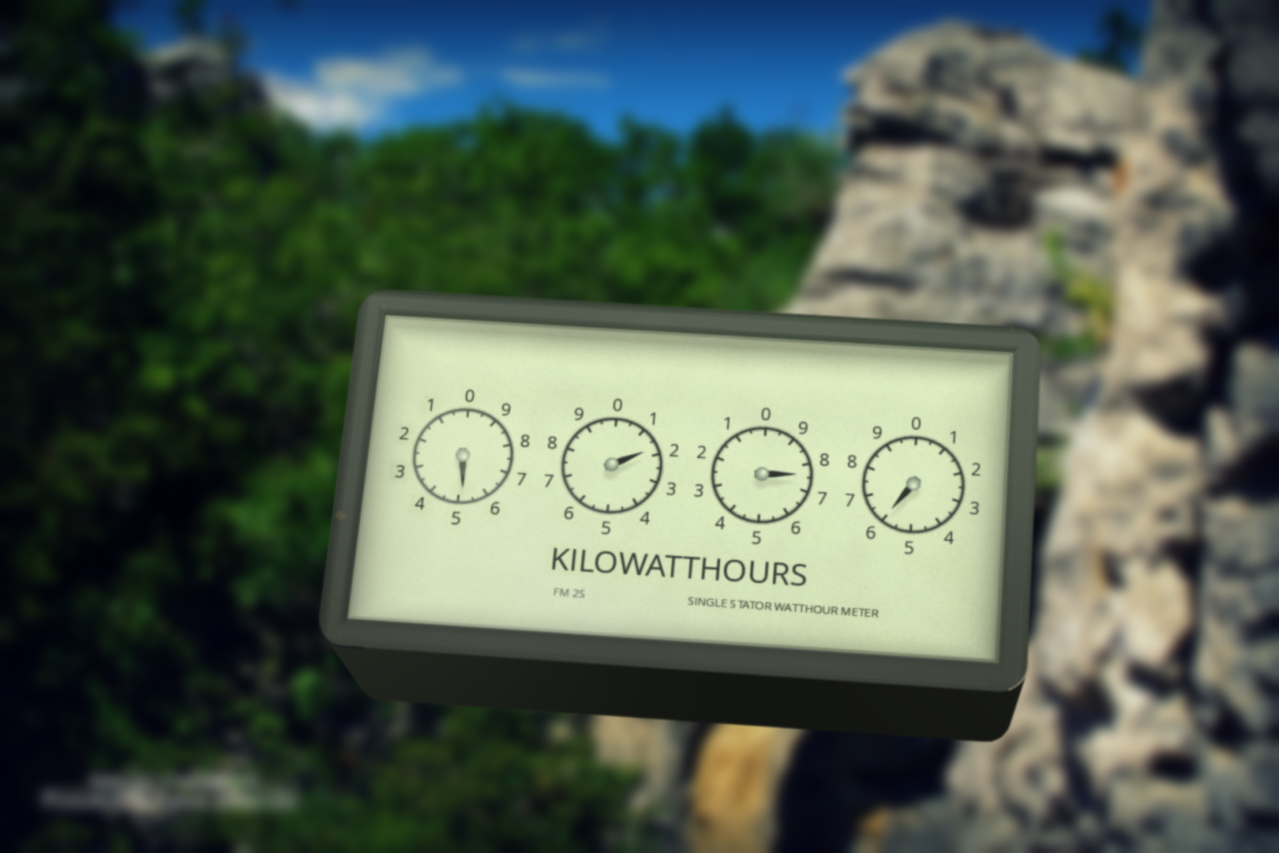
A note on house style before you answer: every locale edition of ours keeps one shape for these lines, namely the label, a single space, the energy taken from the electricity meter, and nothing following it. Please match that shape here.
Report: 5176 kWh
